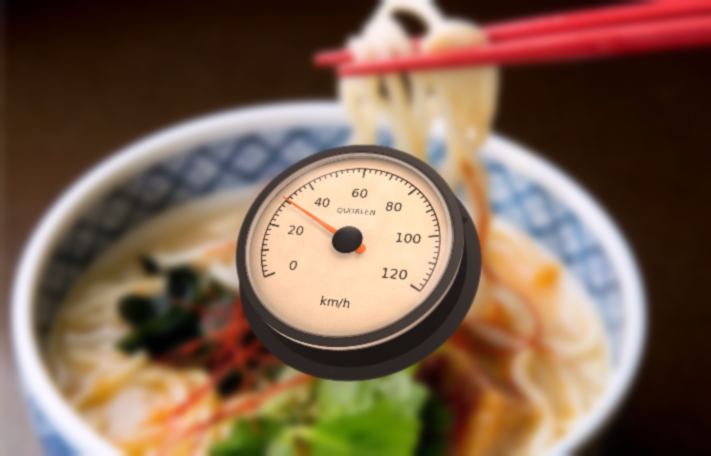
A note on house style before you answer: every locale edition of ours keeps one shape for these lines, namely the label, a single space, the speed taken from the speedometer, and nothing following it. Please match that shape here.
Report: 30 km/h
